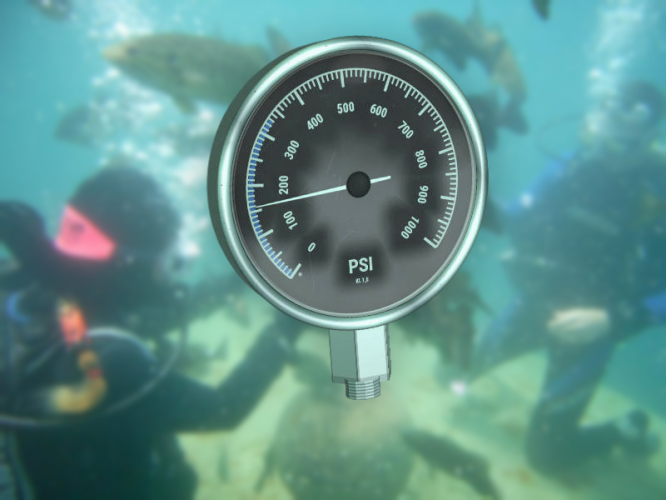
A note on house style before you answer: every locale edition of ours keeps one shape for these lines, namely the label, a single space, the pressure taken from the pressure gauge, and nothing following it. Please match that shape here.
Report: 160 psi
